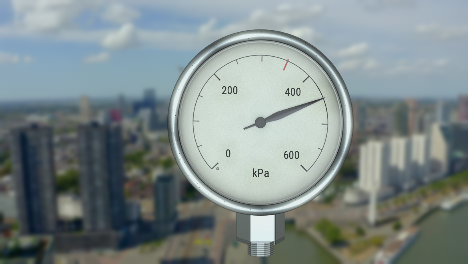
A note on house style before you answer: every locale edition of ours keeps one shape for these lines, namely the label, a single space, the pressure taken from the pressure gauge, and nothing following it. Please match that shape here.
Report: 450 kPa
